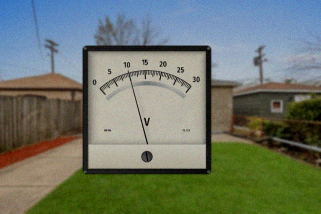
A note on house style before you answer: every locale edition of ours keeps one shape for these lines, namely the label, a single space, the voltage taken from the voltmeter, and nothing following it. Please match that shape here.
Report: 10 V
